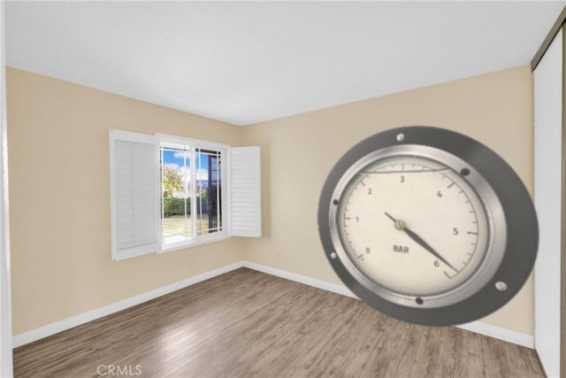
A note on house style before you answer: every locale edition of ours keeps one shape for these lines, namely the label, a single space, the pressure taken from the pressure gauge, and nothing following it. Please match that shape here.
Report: 5.8 bar
